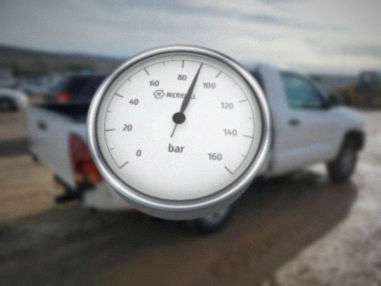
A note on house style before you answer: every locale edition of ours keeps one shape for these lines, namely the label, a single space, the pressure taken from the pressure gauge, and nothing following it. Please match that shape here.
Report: 90 bar
